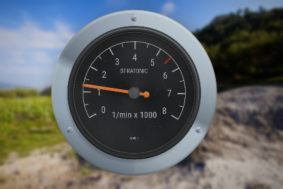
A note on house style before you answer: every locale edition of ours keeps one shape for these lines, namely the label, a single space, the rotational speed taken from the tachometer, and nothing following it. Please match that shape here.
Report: 1250 rpm
